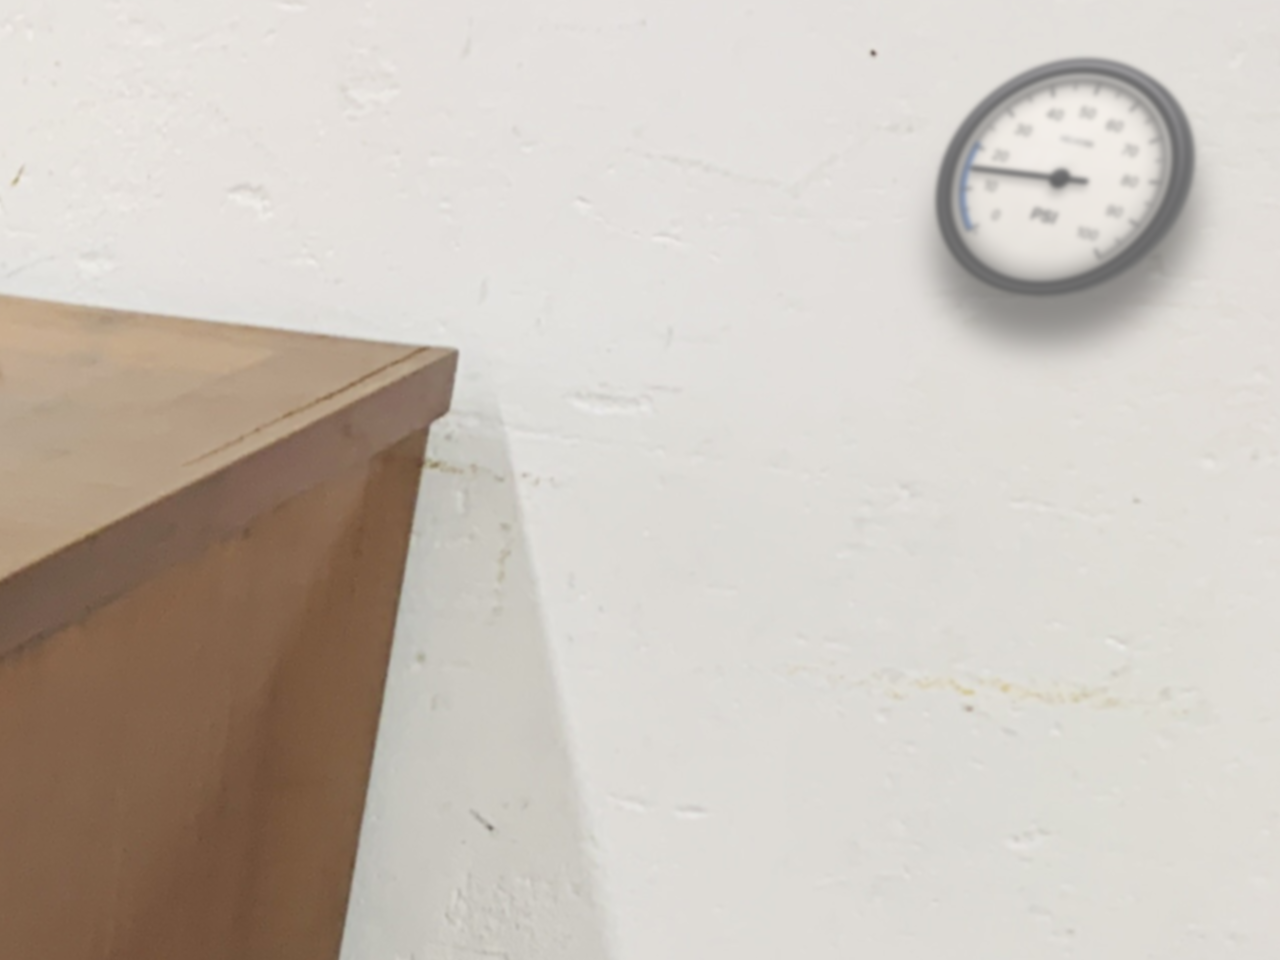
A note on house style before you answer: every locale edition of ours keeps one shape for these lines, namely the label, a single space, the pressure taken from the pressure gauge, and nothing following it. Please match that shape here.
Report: 15 psi
